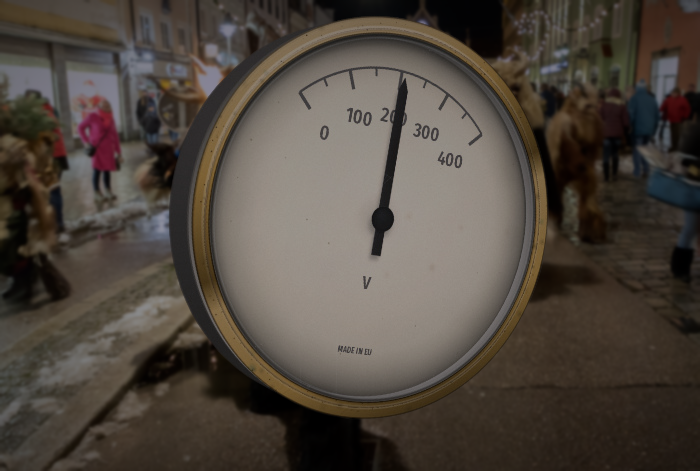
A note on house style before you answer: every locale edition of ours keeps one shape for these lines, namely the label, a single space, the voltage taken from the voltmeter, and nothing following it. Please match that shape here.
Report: 200 V
